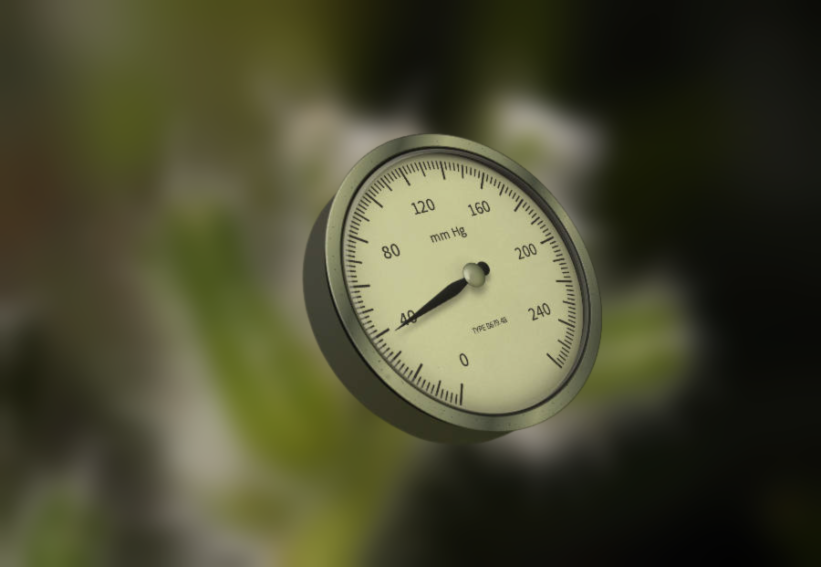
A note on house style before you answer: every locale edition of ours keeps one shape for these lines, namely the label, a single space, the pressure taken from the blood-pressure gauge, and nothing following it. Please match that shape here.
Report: 38 mmHg
